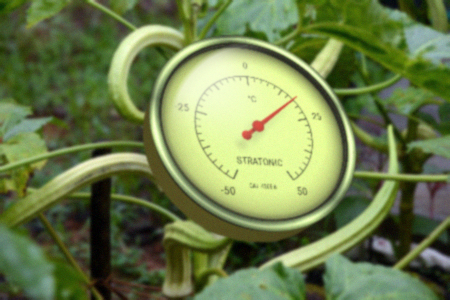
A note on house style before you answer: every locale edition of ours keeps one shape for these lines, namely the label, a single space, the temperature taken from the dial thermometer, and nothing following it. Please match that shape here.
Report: 17.5 °C
